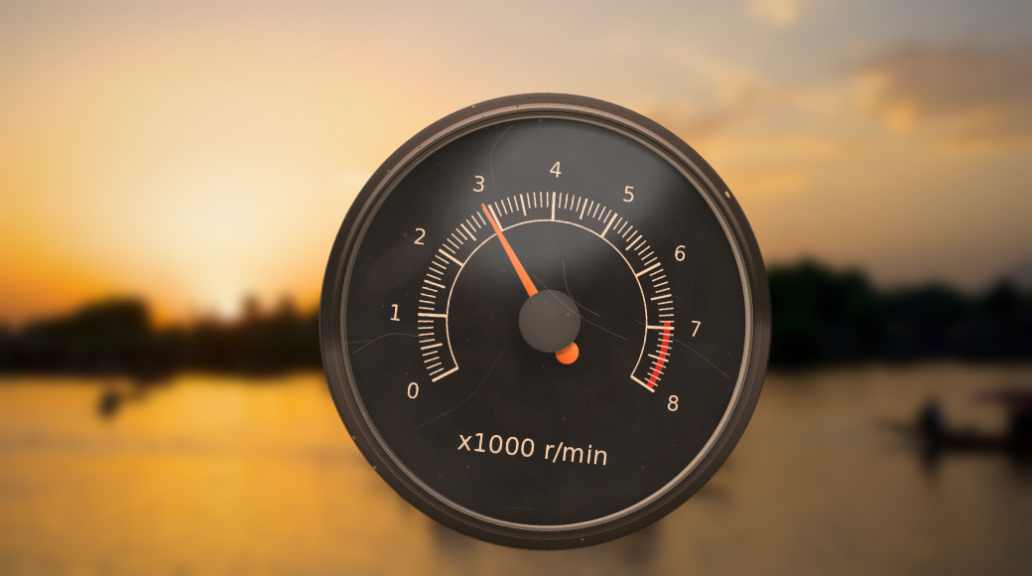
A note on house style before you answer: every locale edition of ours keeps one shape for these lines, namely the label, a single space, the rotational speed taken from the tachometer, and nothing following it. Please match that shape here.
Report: 2900 rpm
